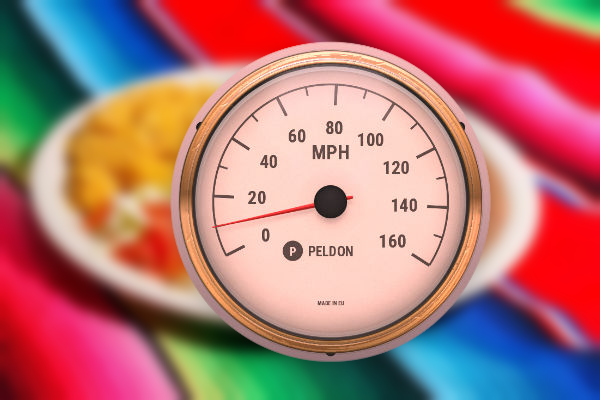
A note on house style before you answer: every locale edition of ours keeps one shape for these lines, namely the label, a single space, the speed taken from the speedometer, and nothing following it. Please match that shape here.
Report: 10 mph
